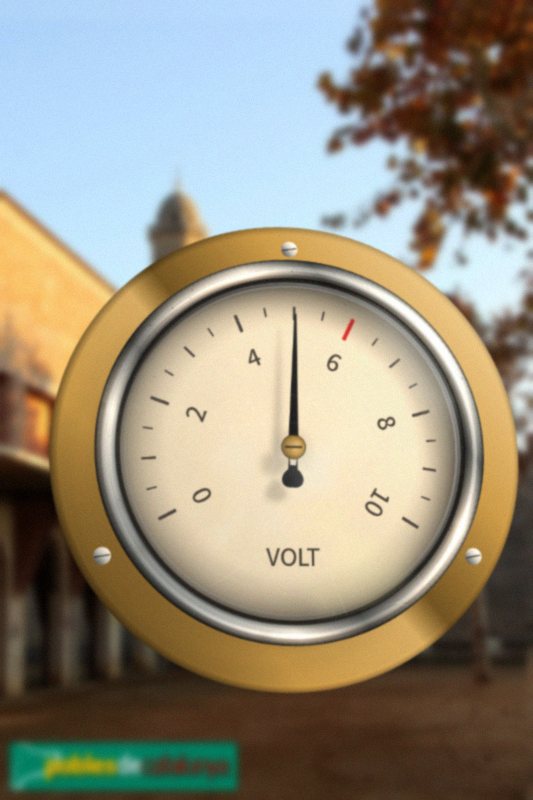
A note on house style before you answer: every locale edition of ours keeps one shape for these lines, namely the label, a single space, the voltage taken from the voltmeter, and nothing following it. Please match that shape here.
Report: 5 V
